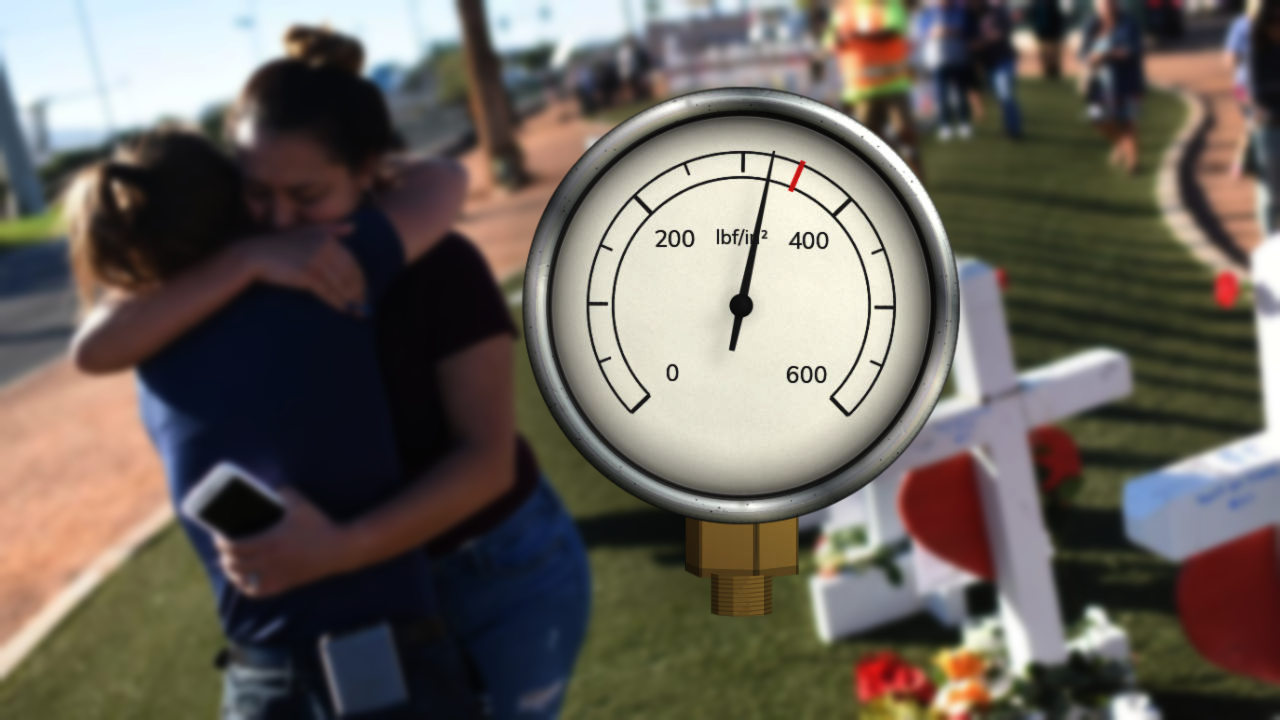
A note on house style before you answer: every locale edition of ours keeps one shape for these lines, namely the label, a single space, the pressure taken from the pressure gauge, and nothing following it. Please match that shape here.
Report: 325 psi
